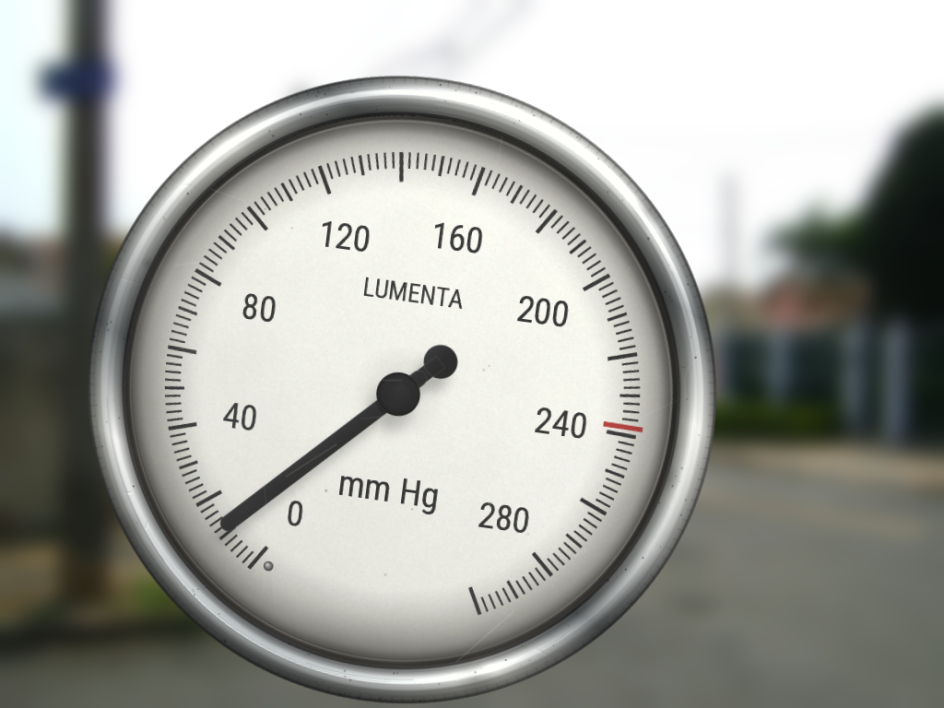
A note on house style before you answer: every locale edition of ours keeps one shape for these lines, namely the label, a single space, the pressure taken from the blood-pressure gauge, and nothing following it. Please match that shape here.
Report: 12 mmHg
